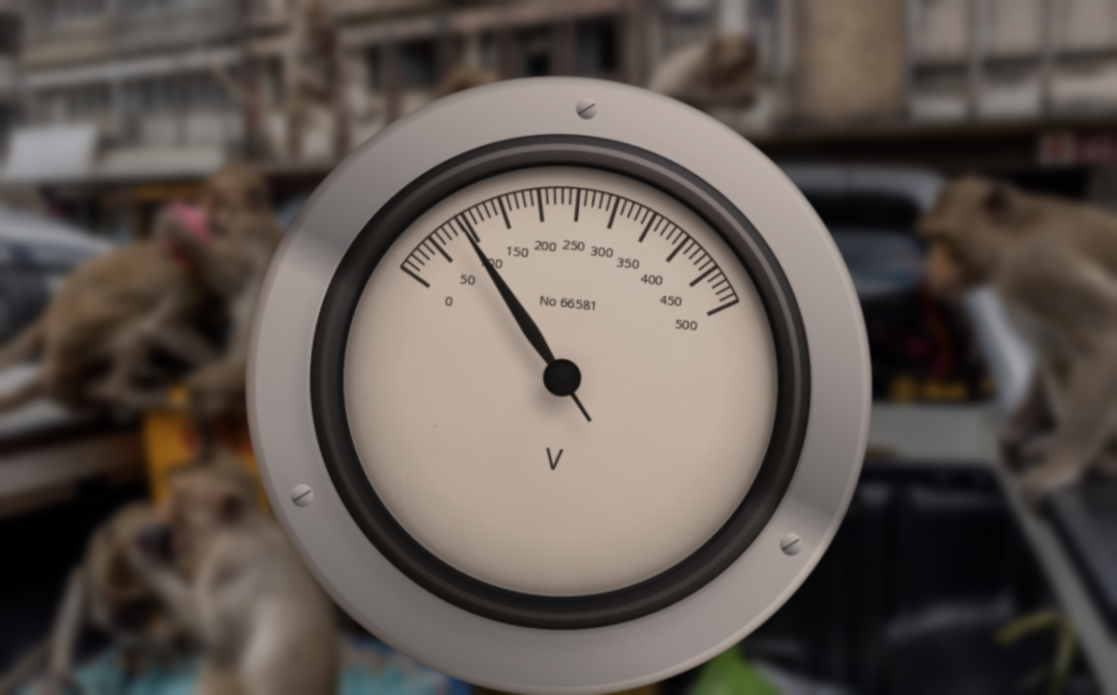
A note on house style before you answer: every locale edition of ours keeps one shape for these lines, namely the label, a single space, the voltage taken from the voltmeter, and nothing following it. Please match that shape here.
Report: 90 V
